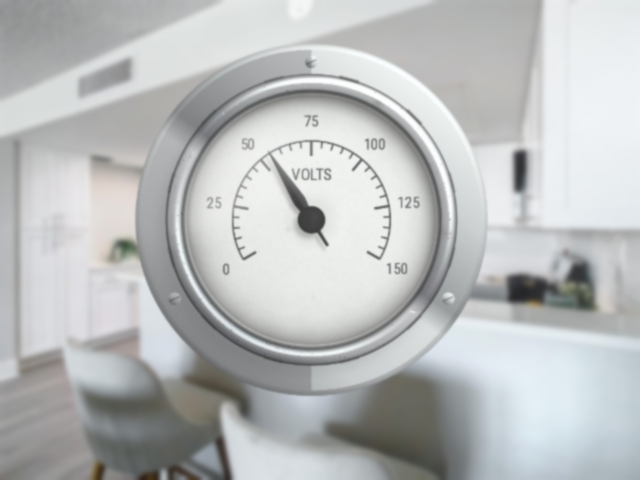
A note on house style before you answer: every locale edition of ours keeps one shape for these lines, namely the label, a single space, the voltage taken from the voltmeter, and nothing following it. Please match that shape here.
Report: 55 V
